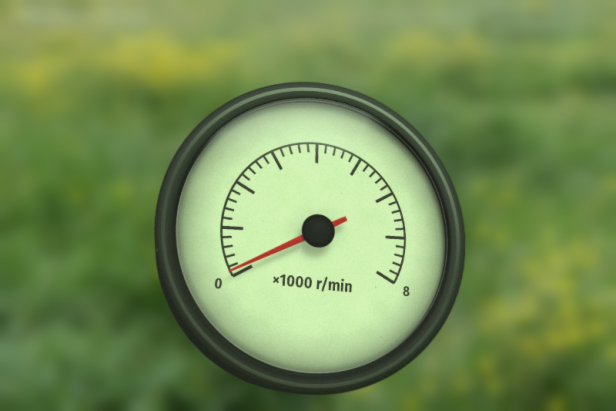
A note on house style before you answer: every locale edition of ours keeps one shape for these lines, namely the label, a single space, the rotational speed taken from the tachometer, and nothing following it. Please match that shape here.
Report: 100 rpm
